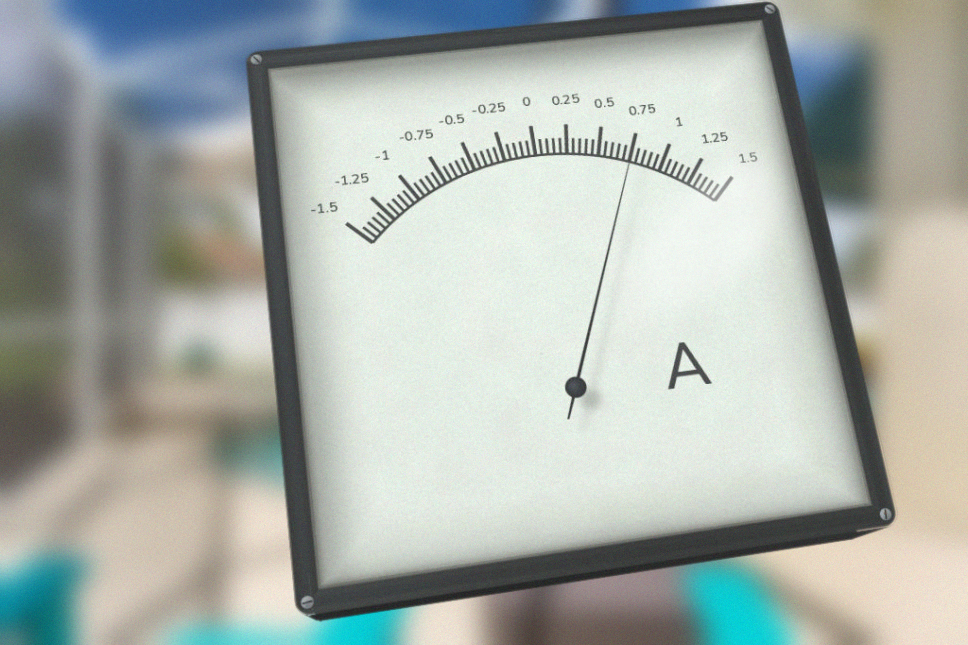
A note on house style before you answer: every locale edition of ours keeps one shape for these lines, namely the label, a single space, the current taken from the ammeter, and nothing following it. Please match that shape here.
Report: 0.75 A
